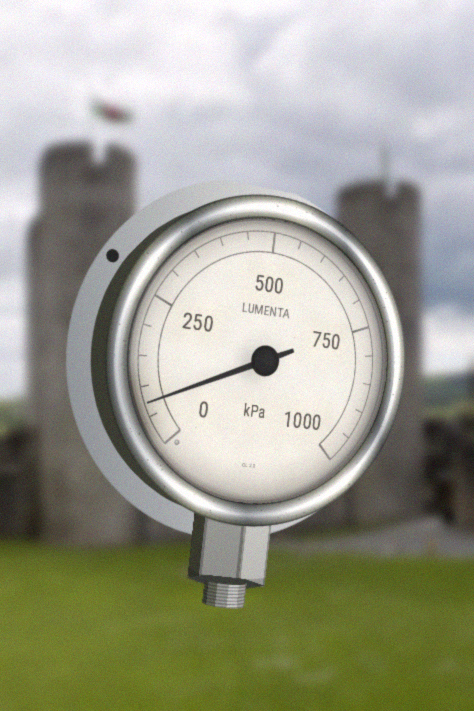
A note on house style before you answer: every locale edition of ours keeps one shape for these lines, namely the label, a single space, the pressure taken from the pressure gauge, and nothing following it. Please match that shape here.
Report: 75 kPa
